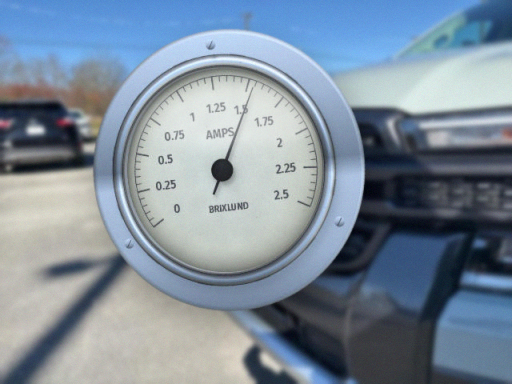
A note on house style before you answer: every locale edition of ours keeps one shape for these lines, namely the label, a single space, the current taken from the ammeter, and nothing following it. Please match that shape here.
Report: 1.55 A
